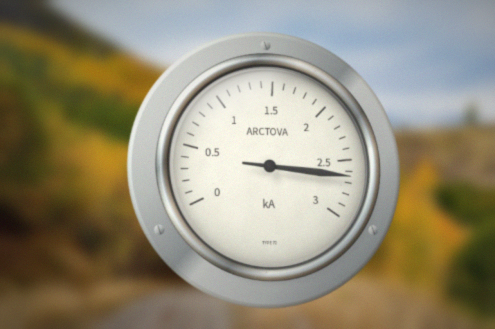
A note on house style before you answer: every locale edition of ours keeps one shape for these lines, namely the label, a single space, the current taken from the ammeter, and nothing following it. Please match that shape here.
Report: 2.65 kA
